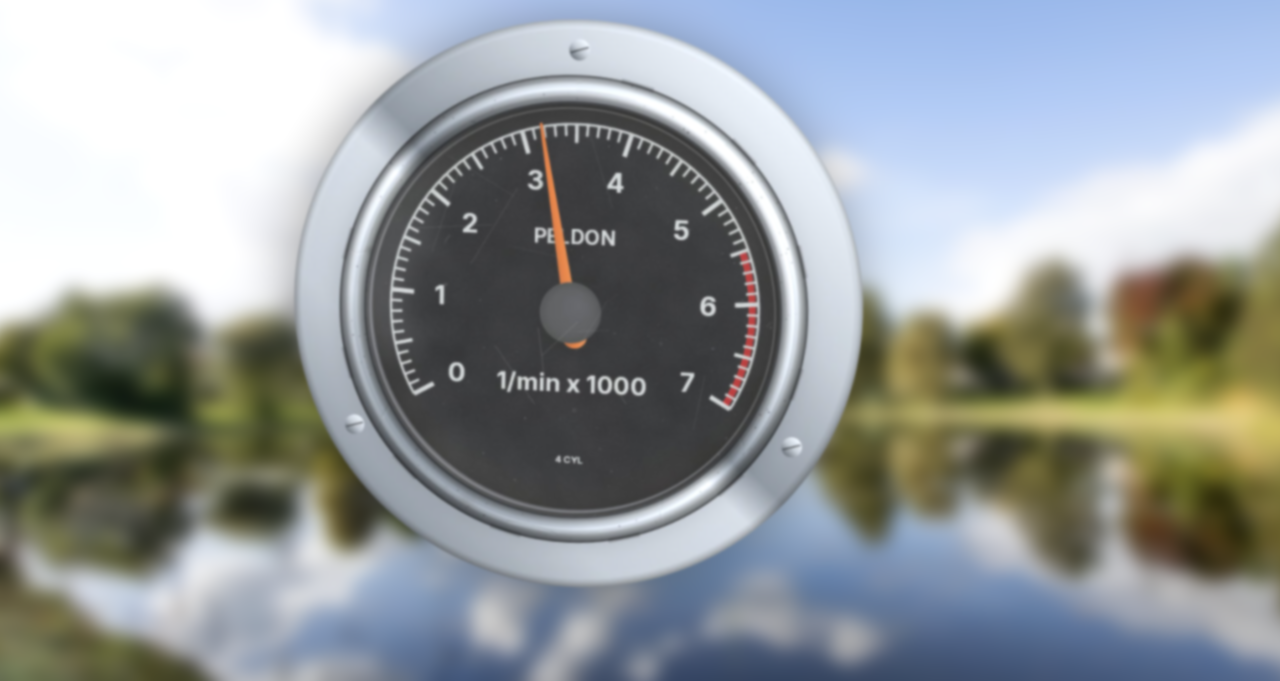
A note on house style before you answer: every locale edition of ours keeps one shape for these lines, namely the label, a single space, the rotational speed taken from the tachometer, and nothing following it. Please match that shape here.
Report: 3200 rpm
